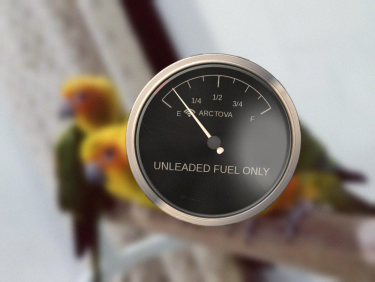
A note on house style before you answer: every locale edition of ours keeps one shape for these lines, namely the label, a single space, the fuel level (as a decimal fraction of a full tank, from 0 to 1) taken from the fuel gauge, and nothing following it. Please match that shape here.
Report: 0.125
